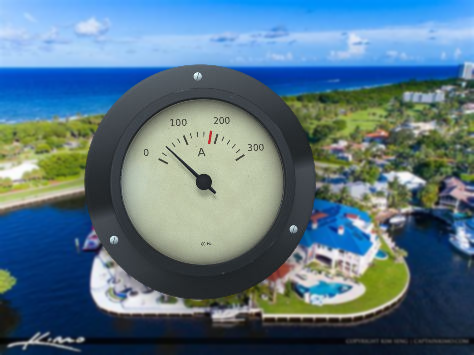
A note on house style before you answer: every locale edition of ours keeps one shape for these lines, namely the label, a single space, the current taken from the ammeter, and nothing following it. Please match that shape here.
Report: 40 A
